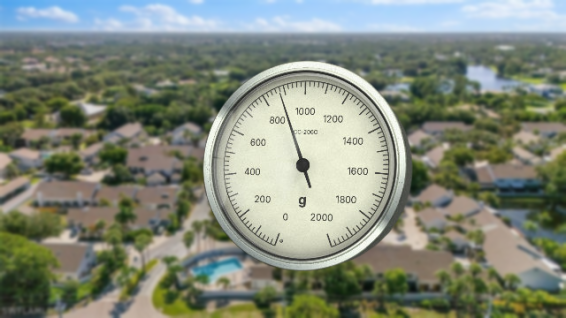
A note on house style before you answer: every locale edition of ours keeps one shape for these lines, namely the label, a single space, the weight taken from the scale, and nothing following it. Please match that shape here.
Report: 880 g
